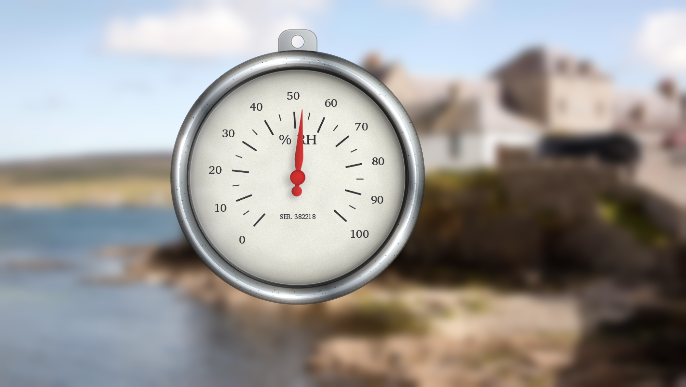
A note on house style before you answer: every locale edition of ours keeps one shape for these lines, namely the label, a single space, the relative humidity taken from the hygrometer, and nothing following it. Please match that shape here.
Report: 52.5 %
